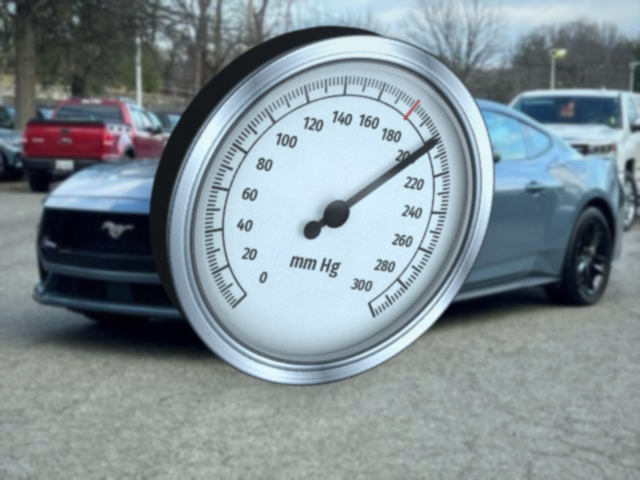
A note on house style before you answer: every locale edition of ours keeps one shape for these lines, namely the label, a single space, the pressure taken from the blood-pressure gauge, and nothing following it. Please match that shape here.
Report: 200 mmHg
